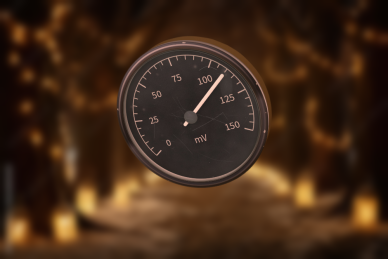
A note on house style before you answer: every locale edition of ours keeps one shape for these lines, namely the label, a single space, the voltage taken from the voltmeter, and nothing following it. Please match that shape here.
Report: 110 mV
